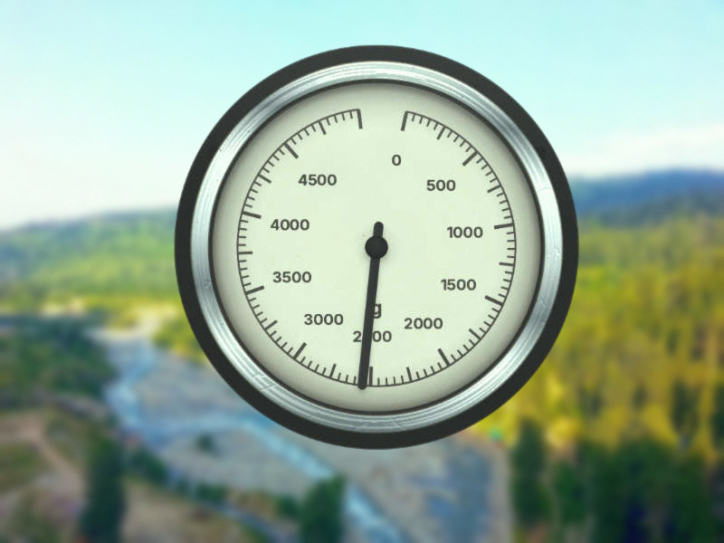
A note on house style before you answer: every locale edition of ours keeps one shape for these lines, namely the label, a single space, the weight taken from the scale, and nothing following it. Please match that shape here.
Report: 2550 g
